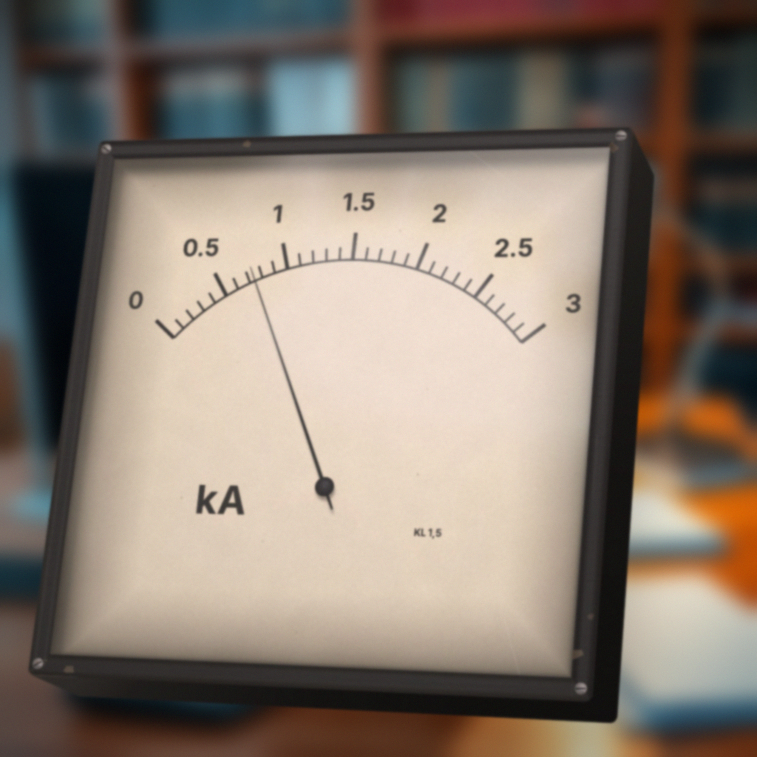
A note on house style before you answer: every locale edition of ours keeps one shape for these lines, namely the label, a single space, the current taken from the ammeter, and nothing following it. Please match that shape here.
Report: 0.75 kA
